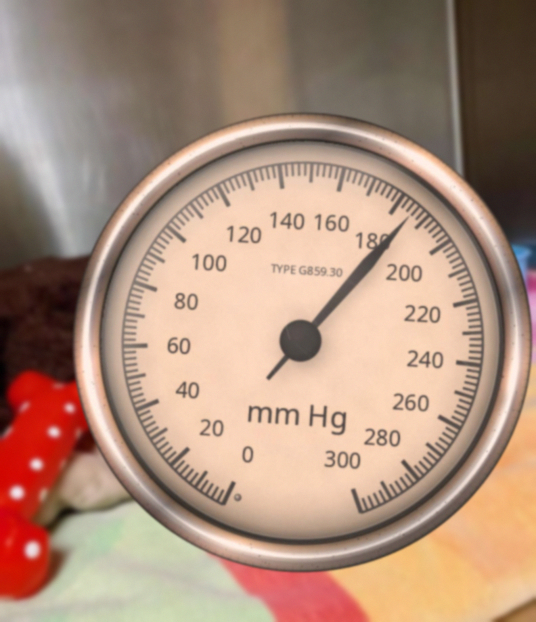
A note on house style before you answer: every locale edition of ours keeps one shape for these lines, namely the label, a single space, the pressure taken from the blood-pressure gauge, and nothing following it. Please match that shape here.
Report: 186 mmHg
